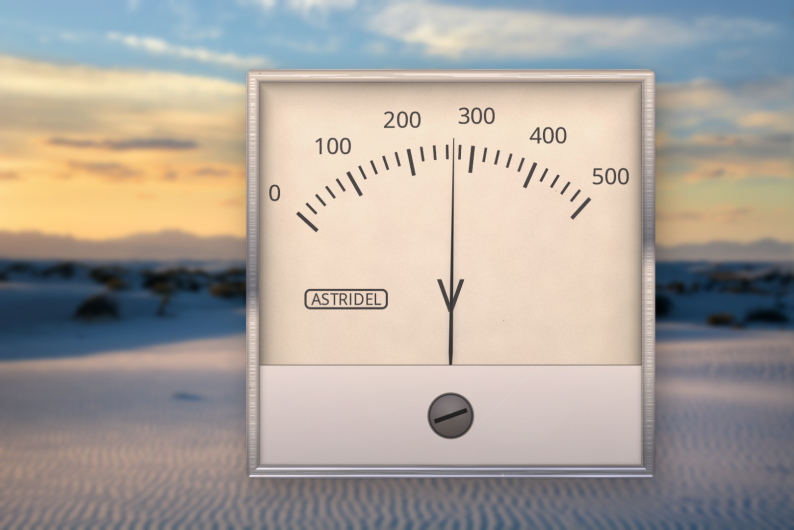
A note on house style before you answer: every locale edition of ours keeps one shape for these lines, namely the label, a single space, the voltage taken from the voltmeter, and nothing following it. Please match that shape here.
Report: 270 V
